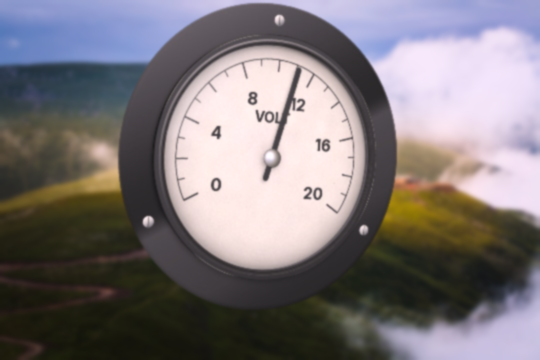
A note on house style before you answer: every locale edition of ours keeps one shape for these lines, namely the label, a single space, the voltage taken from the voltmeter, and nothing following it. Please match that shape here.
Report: 11 V
